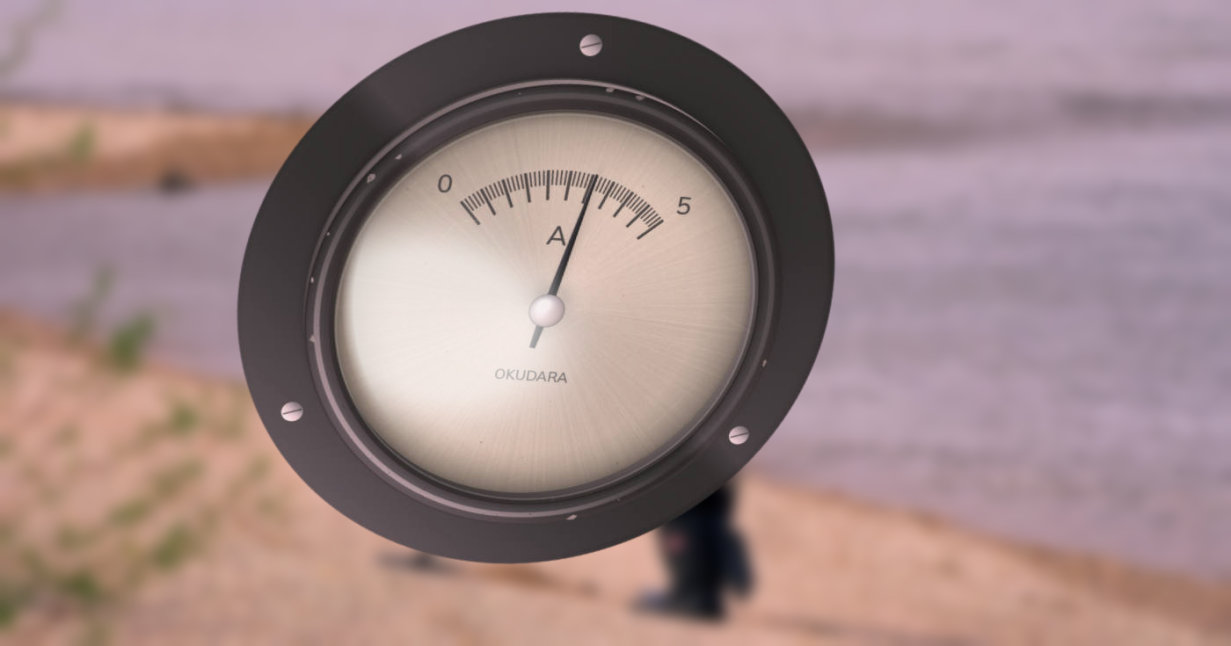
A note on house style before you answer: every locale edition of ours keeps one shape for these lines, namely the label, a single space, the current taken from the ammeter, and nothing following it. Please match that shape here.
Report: 3 A
